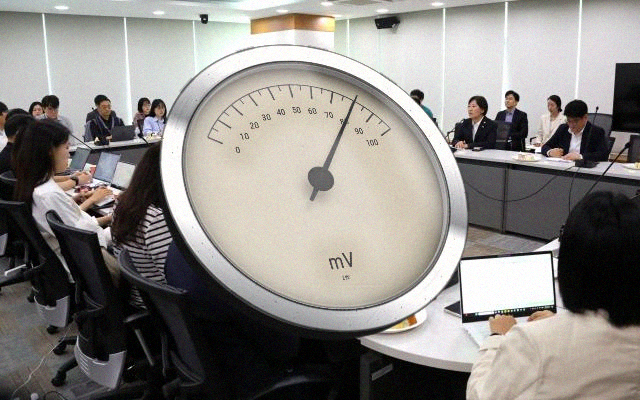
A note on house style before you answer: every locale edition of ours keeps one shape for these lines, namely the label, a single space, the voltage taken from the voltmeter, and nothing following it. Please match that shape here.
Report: 80 mV
